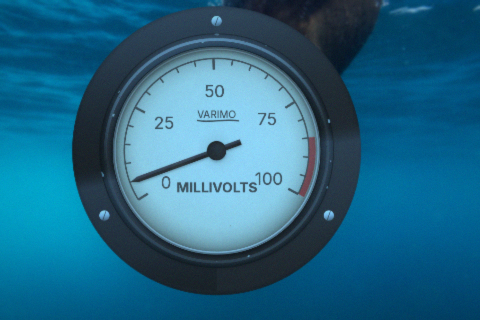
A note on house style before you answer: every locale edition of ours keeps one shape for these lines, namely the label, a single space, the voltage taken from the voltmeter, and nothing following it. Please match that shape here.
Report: 5 mV
